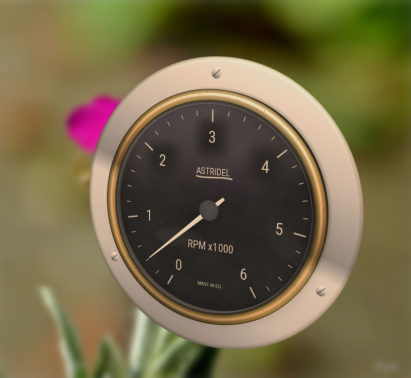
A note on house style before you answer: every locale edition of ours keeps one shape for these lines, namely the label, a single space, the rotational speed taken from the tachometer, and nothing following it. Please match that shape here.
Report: 400 rpm
